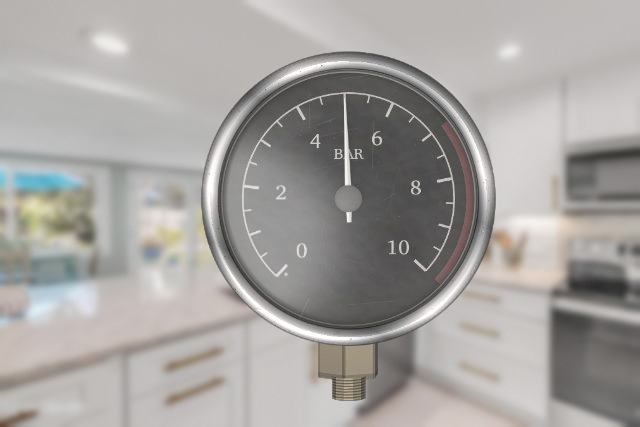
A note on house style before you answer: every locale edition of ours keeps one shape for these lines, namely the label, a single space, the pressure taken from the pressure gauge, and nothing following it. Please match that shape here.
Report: 5 bar
